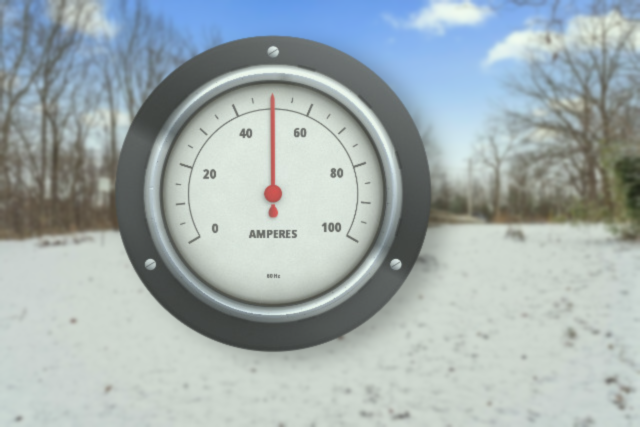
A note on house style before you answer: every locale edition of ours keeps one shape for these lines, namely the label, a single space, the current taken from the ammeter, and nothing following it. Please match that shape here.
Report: 50 A
